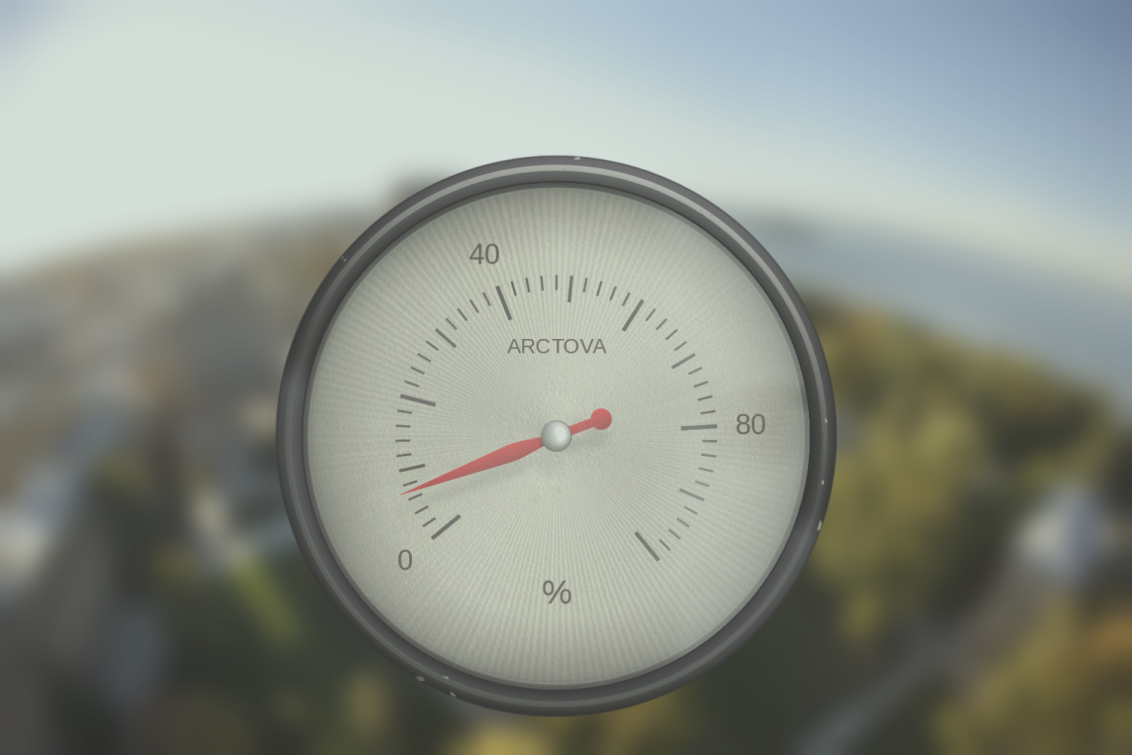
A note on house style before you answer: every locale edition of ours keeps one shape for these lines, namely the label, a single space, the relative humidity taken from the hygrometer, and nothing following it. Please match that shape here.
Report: 7 %
